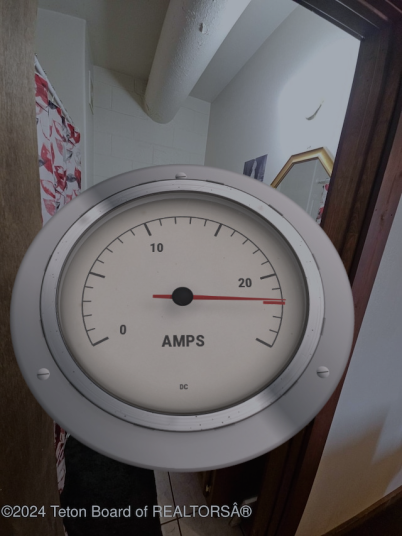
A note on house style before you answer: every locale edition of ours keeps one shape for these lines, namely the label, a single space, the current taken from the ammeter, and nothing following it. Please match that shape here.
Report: 22 A
